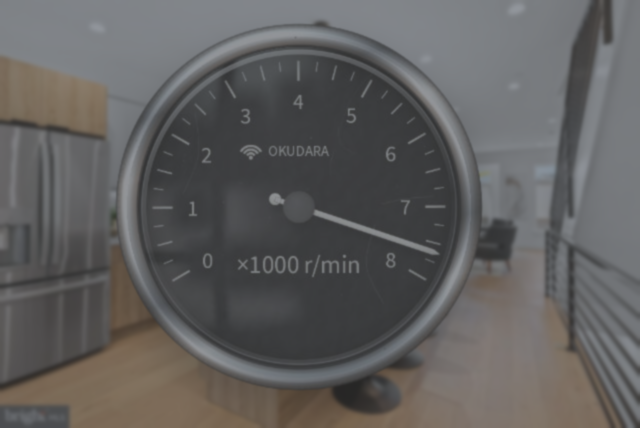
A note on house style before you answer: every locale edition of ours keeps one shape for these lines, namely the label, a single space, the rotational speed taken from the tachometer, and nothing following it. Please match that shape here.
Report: 7625 rpm
